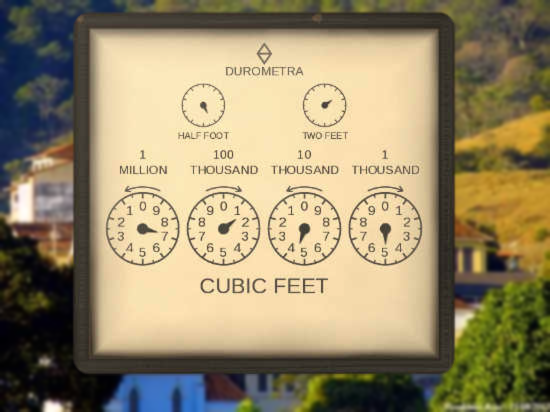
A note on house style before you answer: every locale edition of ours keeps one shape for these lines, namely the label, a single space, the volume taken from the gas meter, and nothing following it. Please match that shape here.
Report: 714500 ft³
